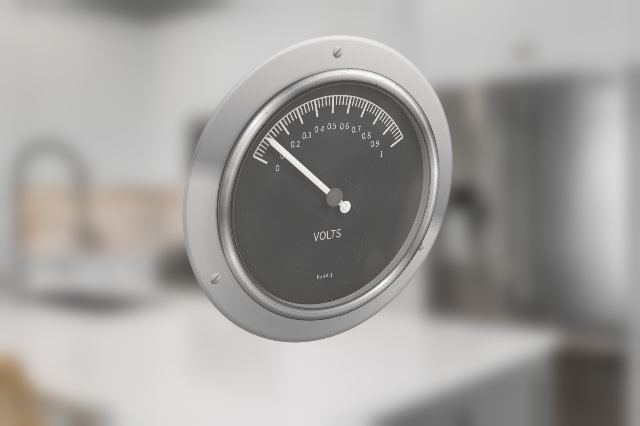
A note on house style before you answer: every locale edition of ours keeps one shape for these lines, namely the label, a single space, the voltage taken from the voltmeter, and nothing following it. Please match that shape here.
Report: 0.1 V
